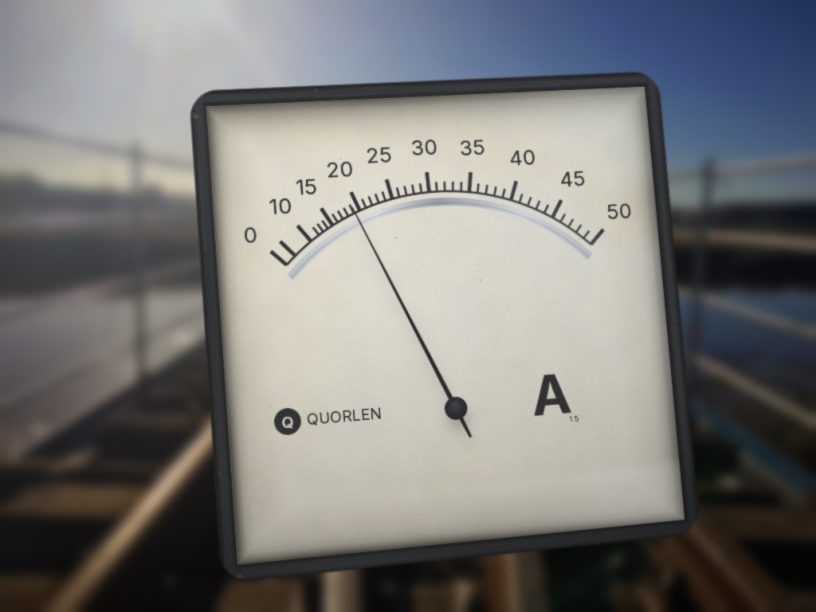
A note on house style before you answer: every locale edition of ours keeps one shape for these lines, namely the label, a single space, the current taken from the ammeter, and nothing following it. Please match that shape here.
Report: 19 A
